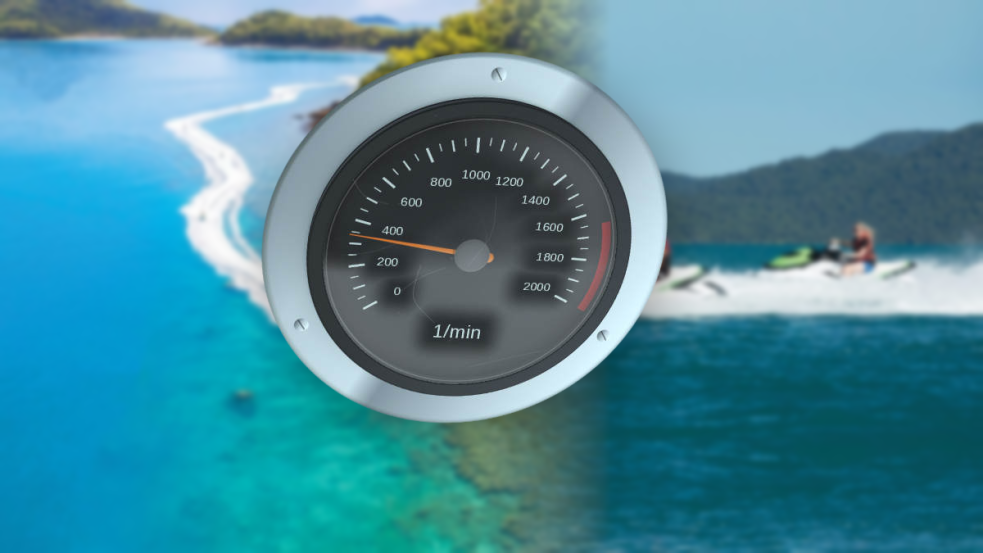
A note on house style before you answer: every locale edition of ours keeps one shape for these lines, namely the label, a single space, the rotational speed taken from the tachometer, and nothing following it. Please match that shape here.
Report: 350 rpm
